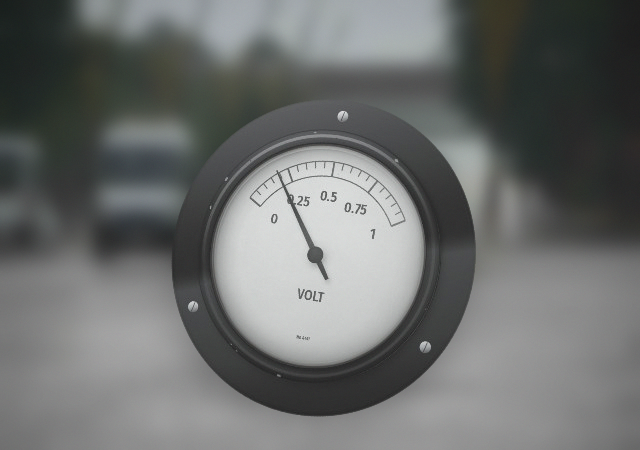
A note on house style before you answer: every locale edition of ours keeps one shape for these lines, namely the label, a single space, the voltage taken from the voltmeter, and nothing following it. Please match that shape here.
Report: 0.2 V
